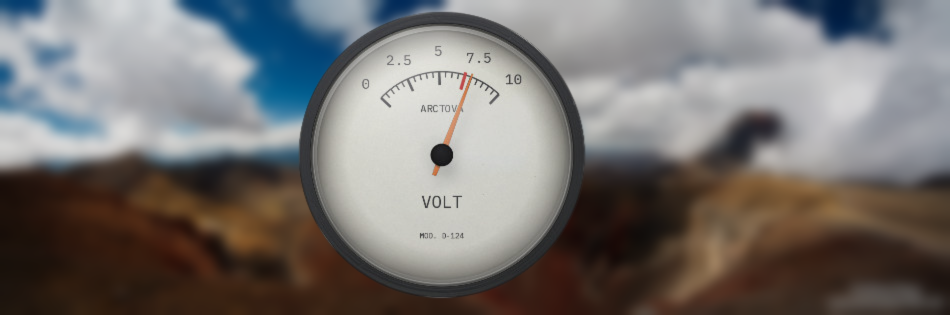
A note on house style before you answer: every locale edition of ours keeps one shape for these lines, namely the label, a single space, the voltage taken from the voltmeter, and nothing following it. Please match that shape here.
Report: 7.5 V
